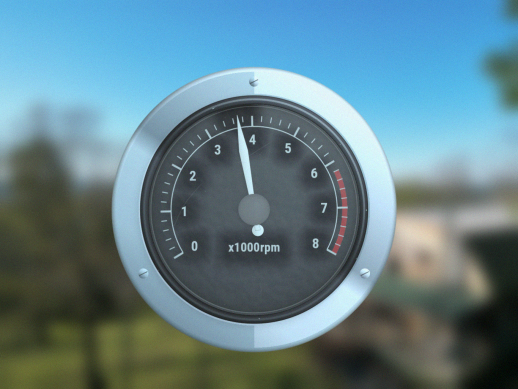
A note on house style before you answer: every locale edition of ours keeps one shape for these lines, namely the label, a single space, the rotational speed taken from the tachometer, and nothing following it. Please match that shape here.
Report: 3700 rpm
